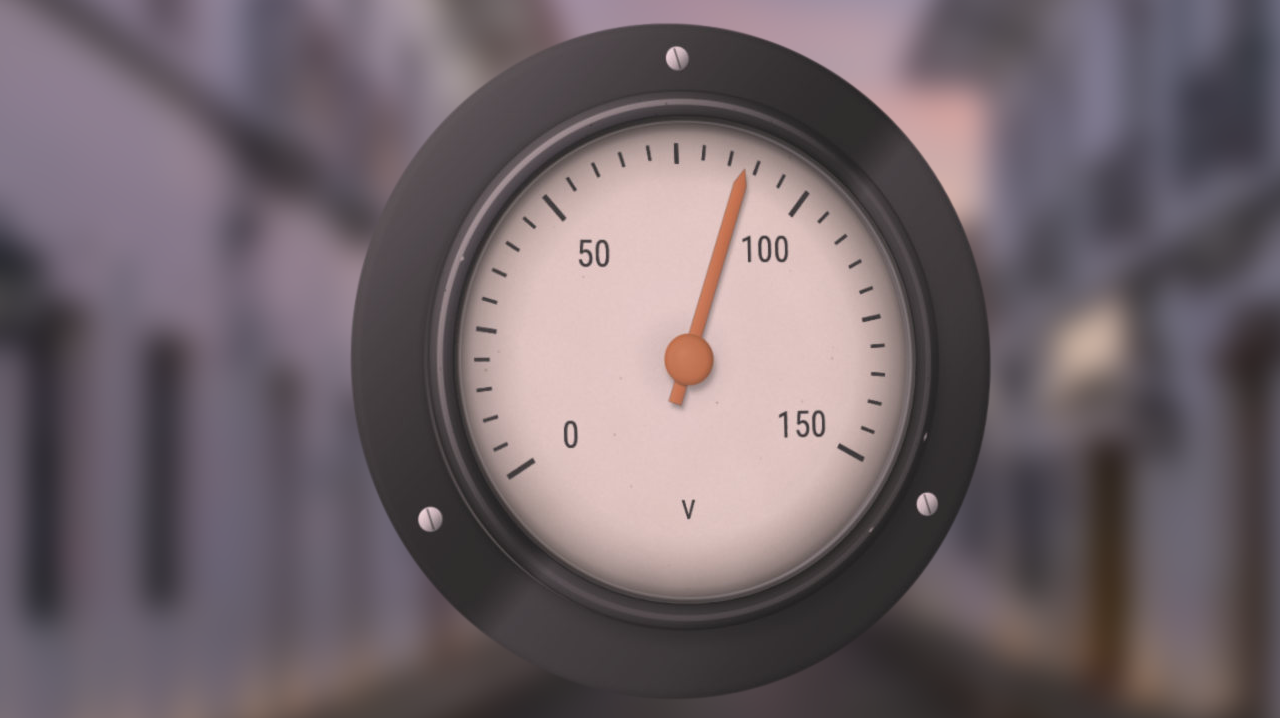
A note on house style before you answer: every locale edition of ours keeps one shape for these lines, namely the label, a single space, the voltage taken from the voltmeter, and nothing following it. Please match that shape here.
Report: 87.5 V
